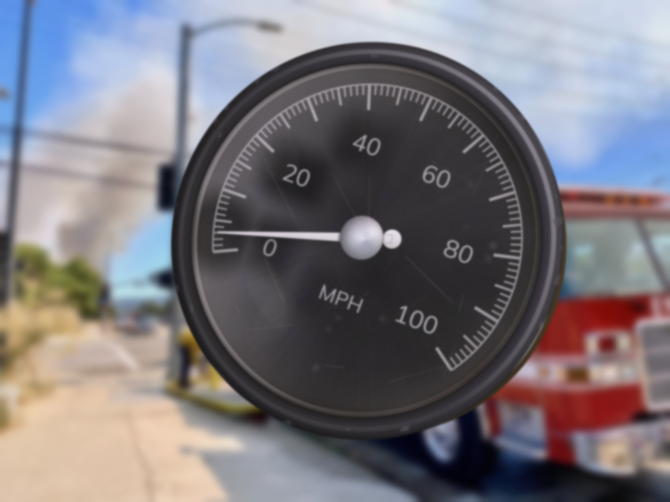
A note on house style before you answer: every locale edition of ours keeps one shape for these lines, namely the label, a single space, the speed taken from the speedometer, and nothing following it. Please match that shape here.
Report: 3 mph
